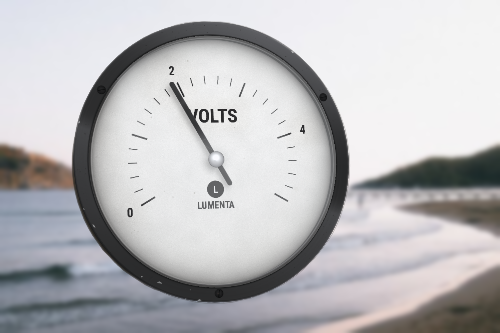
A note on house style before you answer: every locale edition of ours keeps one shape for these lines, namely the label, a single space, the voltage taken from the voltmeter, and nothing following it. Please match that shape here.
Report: 1.9 V
